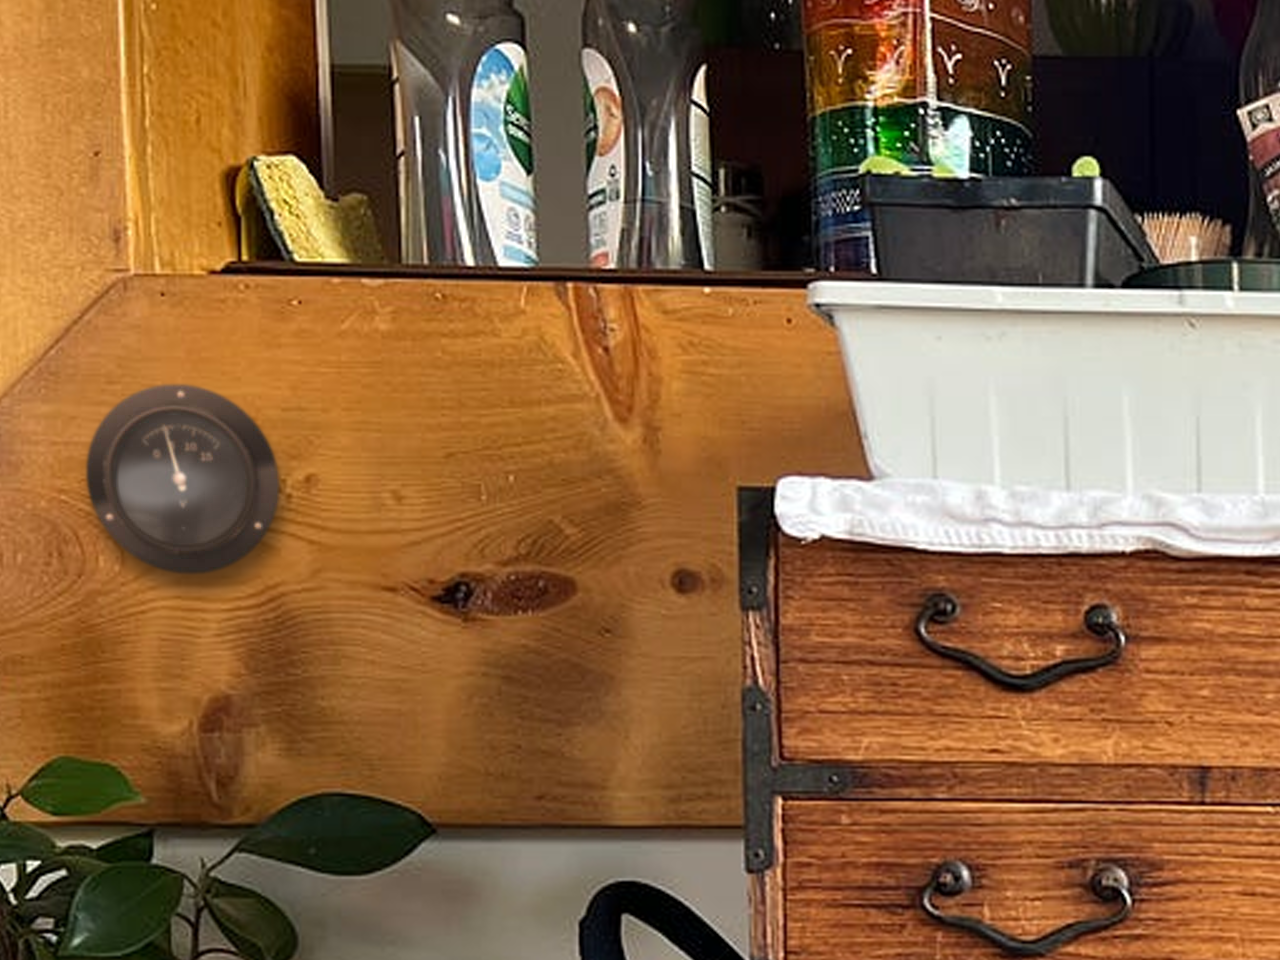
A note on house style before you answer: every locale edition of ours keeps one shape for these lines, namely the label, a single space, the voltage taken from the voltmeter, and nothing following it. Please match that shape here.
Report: 5 V
